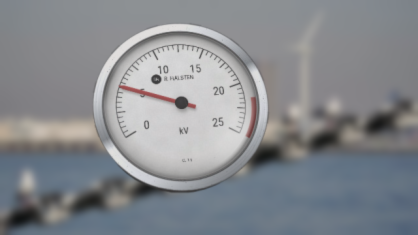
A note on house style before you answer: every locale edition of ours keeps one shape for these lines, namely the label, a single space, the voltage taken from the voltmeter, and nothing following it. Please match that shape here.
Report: 5 kV
